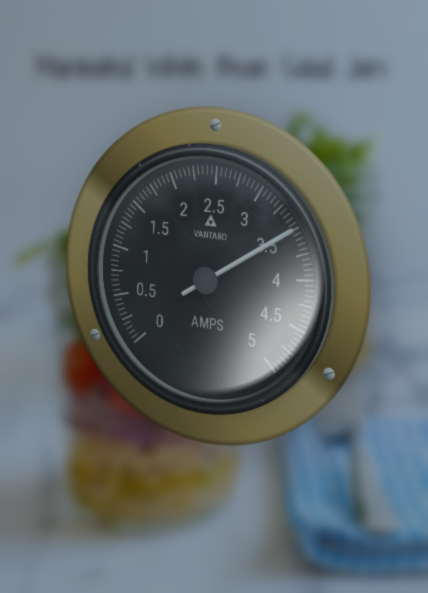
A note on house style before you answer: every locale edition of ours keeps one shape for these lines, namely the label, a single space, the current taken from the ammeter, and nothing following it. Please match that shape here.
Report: 3.5 A
